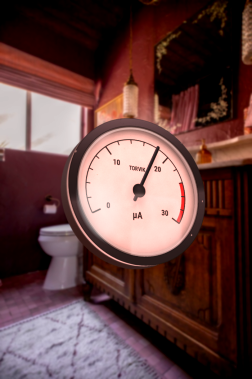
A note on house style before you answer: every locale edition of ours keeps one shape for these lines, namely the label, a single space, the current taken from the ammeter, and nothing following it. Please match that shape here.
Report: 18 µA
